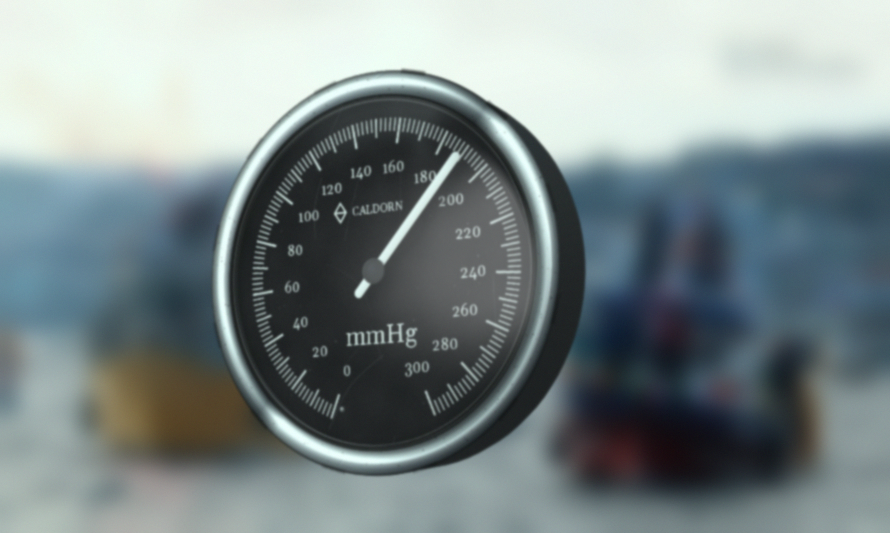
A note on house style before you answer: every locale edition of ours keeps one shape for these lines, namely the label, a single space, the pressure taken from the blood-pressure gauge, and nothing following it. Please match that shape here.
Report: 190 mmHg
